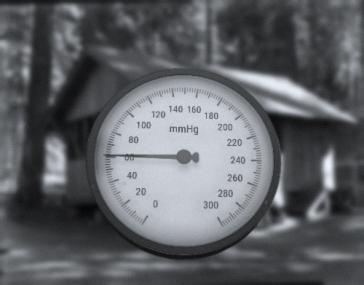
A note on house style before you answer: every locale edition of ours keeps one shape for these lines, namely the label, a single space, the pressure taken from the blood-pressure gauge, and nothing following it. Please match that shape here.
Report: 60 mmHg
